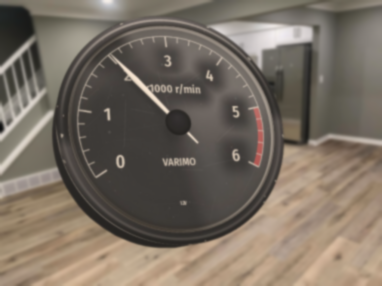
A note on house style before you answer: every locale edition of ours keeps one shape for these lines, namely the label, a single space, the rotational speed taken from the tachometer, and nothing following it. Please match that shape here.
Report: 2000 rpm
